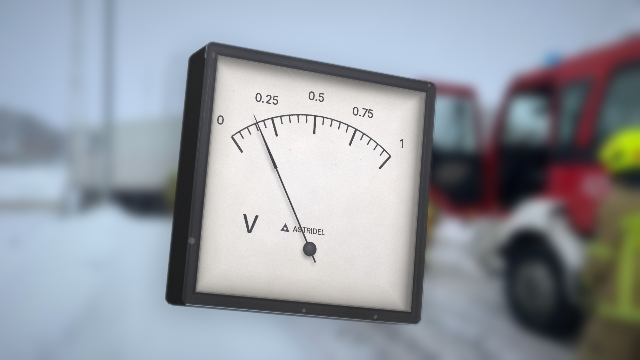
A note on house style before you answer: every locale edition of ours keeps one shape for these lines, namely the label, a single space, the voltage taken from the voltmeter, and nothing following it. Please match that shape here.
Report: 0.15 V
